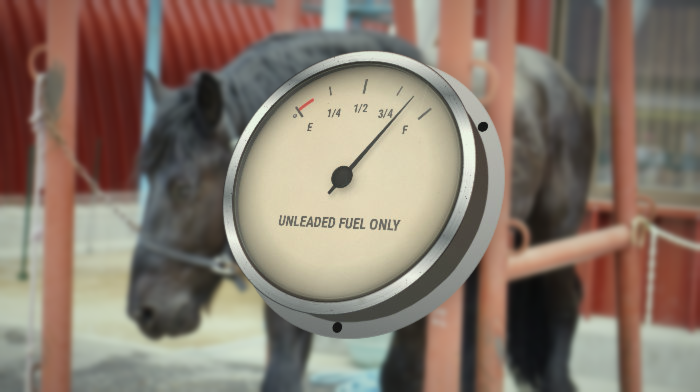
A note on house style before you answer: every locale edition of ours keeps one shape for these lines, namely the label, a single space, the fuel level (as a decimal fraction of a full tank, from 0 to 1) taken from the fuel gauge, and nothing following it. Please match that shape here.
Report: 0.875
